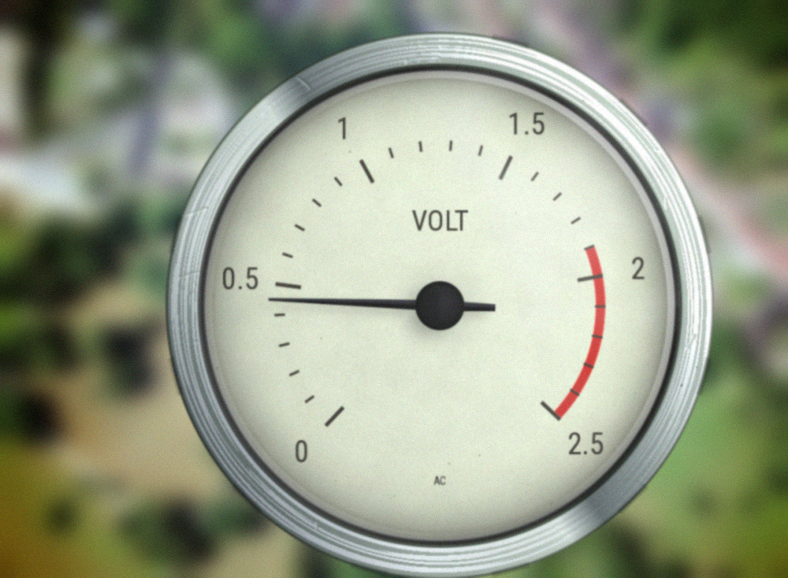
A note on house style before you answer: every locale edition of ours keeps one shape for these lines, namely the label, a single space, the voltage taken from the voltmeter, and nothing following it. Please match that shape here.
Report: 0.45 V
